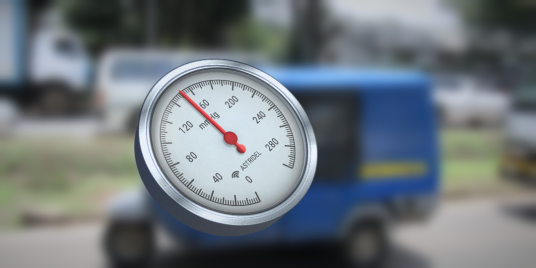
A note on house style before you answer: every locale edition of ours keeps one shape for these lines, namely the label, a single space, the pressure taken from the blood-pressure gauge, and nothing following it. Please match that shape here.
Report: 150 mmHg
